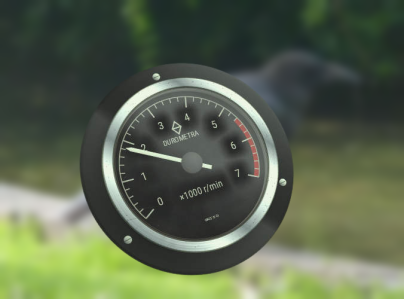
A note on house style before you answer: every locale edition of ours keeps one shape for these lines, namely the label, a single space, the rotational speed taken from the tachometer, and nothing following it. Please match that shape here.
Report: 1800 rpm
